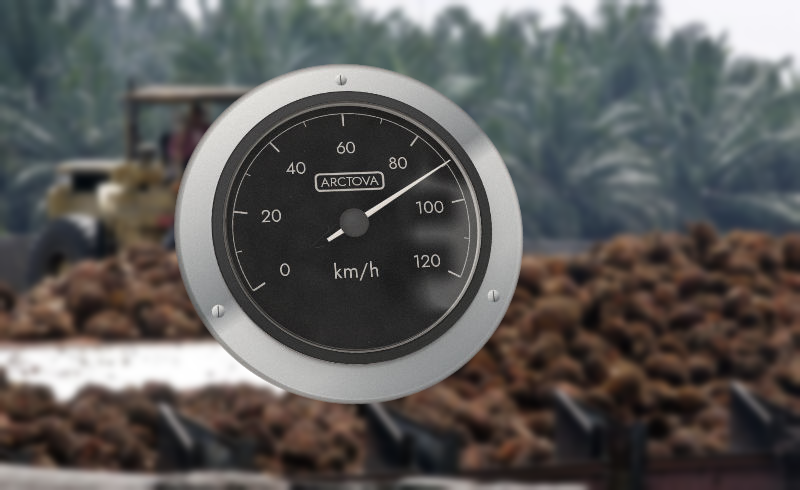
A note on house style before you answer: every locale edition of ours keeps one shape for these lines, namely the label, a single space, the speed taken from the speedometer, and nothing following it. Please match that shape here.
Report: 90 km/h
